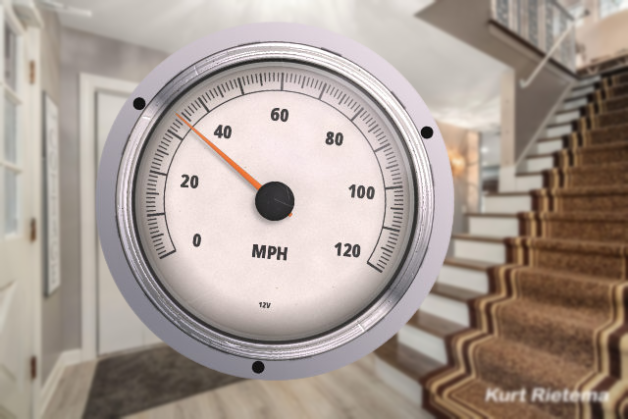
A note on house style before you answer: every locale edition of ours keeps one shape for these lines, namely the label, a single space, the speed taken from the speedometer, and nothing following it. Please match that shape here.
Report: 34 mph
